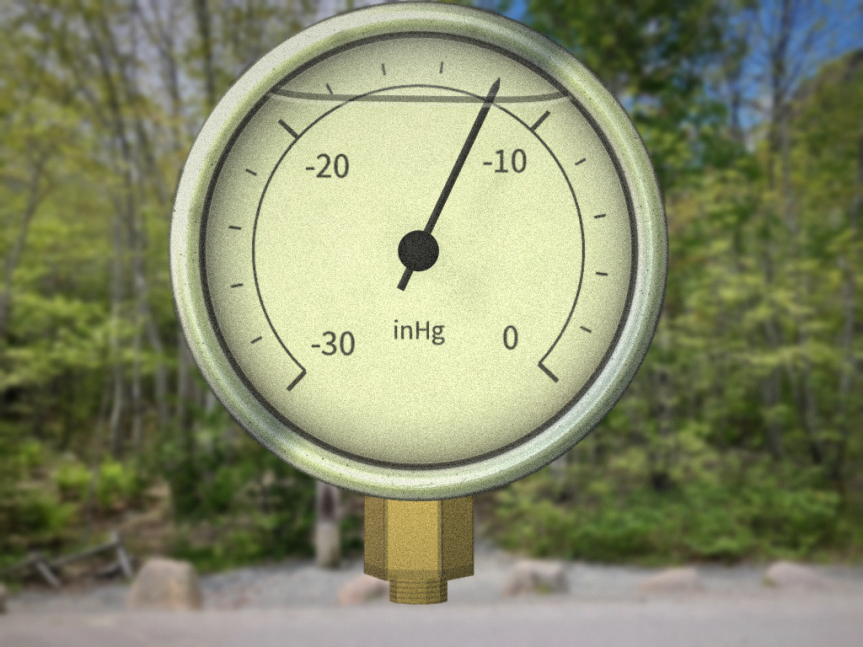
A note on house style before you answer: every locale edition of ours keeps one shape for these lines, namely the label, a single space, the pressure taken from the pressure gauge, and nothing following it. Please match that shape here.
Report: -12 inHg
